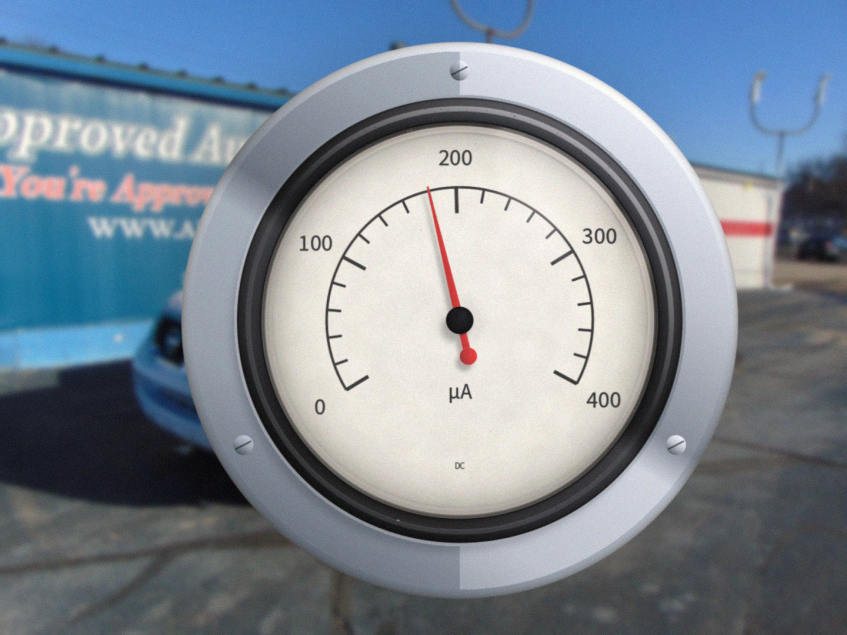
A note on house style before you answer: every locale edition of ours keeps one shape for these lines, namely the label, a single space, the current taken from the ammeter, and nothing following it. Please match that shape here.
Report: 180 µA
